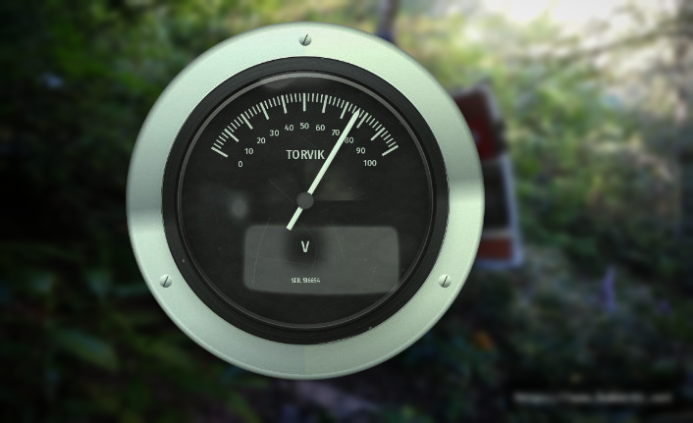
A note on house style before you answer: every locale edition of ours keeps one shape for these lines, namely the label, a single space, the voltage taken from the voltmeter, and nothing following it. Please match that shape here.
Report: 76 V
